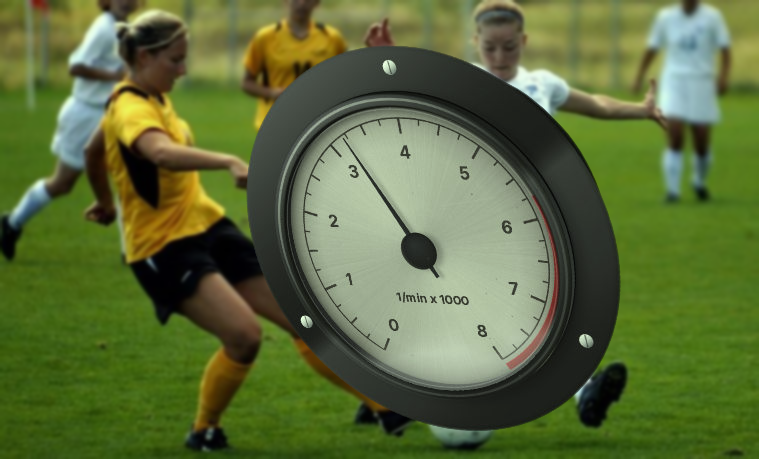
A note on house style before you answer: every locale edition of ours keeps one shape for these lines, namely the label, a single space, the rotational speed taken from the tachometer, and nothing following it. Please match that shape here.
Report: 3250 rpm
